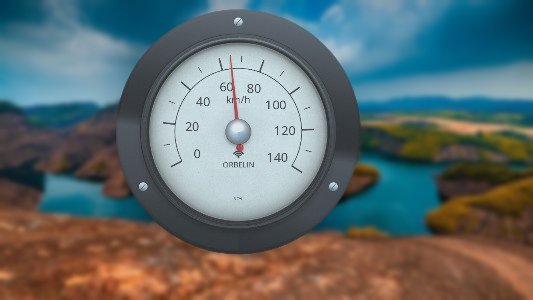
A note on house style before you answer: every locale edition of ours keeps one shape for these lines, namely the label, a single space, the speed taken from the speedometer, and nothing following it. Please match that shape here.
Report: 65 km/h
